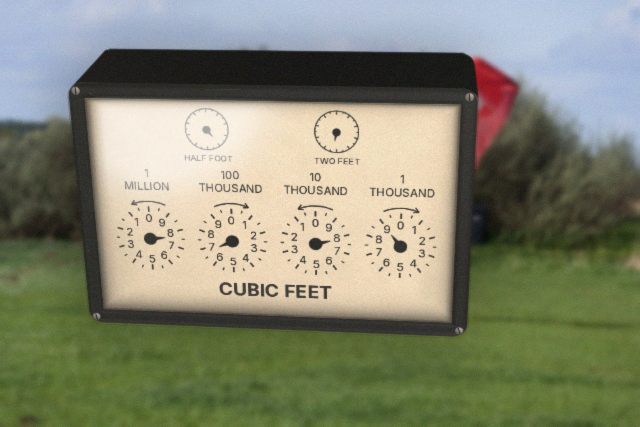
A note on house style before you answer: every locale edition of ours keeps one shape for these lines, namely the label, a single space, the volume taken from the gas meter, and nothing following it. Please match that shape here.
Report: 767900 ft³
